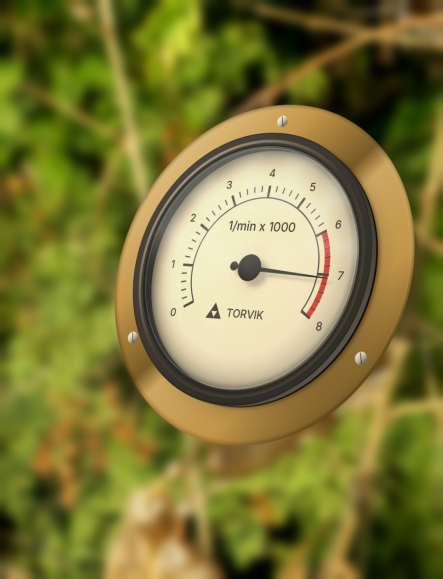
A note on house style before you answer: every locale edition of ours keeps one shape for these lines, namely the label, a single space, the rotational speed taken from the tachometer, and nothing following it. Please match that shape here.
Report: 7100 rpm
